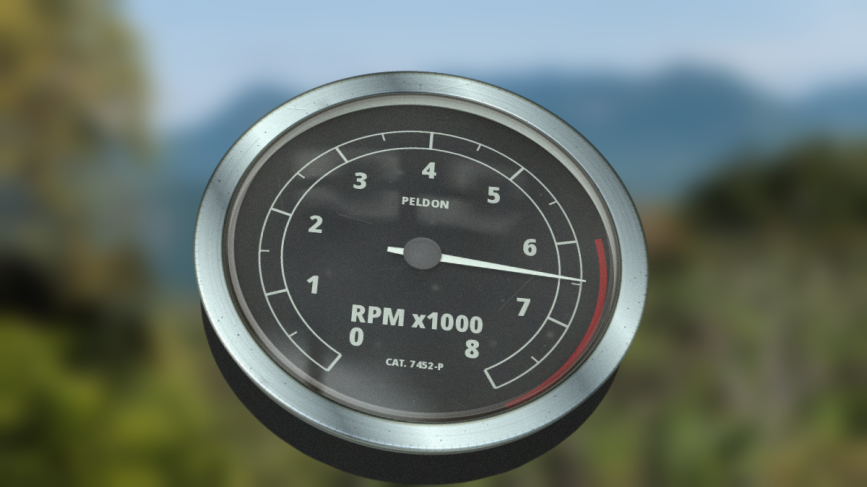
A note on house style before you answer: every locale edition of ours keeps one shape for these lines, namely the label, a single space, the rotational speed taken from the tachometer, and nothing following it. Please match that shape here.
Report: 6500 rpm
